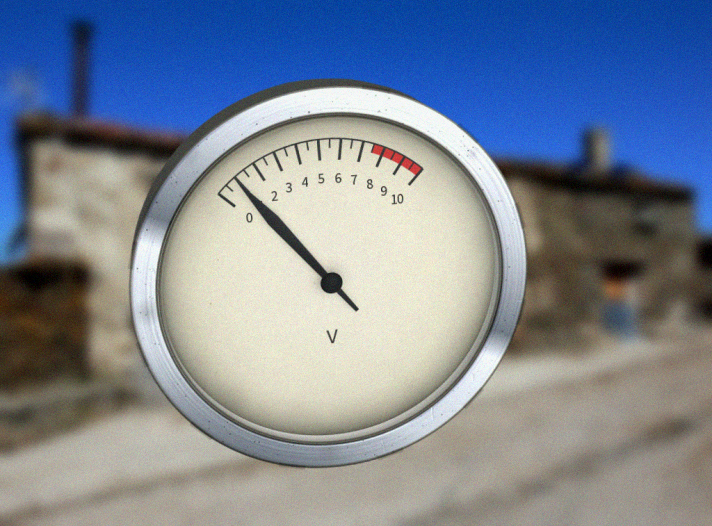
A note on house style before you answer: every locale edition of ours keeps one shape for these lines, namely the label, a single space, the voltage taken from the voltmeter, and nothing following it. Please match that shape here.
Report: 1 V
